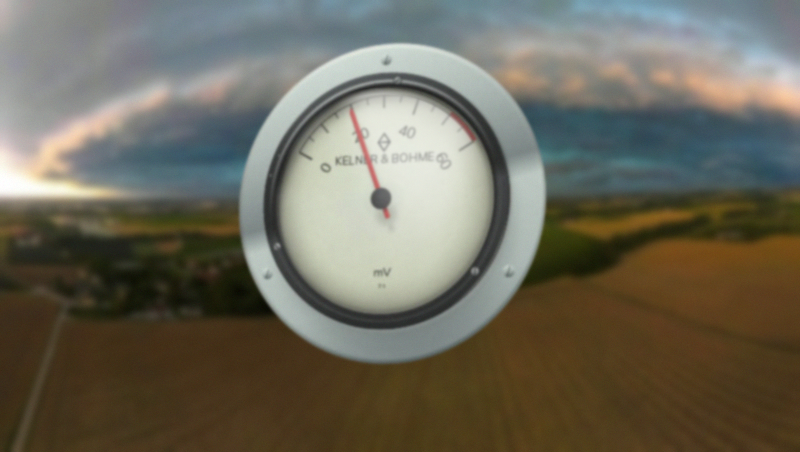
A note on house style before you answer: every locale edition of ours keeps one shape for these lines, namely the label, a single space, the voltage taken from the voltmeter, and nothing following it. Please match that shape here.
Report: 20 mV
